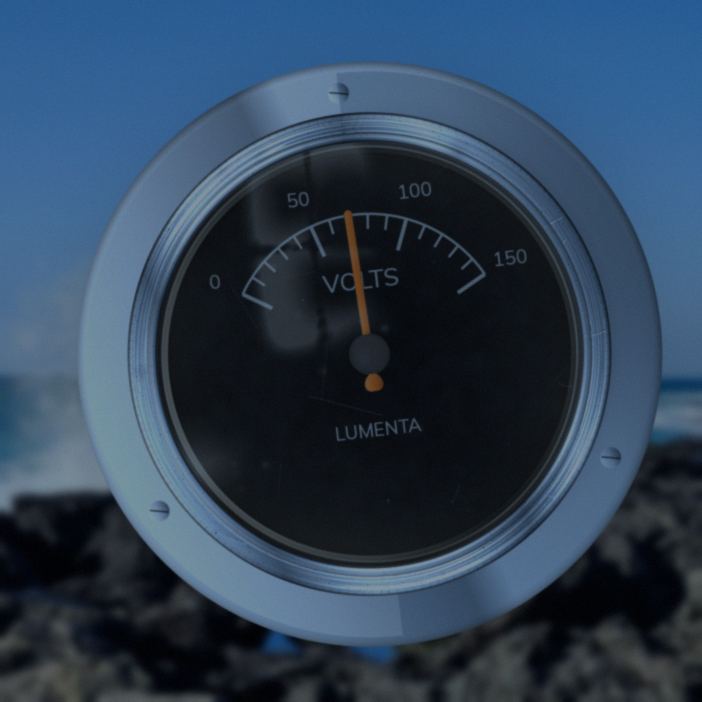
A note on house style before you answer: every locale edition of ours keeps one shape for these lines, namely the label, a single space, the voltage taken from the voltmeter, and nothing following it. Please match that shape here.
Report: 70 V
